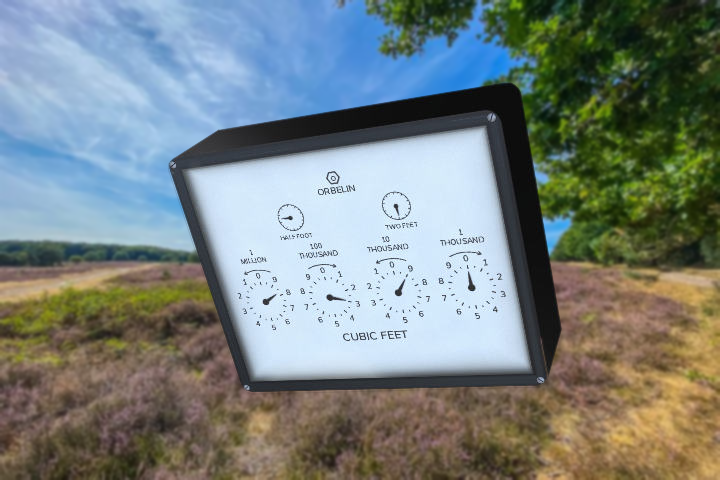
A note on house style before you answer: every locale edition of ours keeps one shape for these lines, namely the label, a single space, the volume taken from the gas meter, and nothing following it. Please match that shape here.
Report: 829000 ft³
